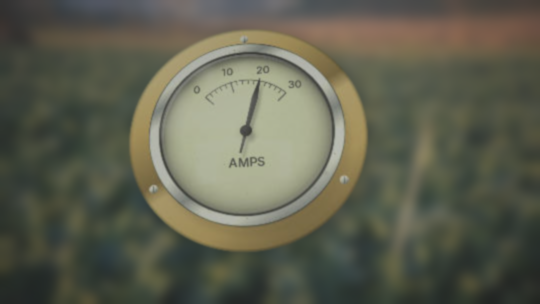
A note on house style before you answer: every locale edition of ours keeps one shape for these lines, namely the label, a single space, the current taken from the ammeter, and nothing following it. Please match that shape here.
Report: 20 A
